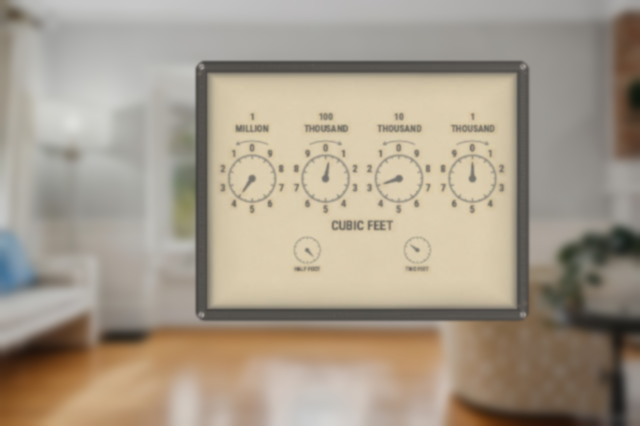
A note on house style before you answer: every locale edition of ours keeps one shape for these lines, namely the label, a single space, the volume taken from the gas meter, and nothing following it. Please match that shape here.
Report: 403000 ft³
